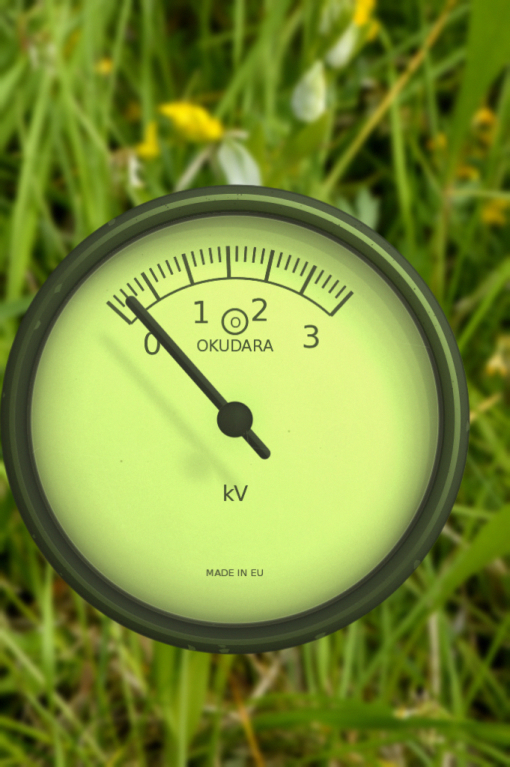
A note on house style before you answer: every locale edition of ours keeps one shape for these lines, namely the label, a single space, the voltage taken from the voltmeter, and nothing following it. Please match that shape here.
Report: 0.2 kV
